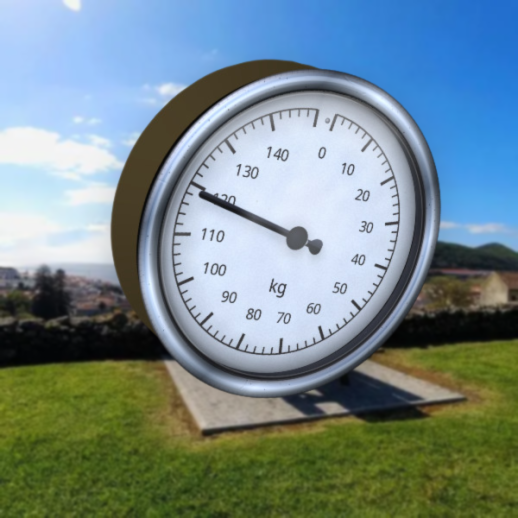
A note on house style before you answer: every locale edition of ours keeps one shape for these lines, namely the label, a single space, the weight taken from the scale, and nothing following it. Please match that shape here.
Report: 119 kg
